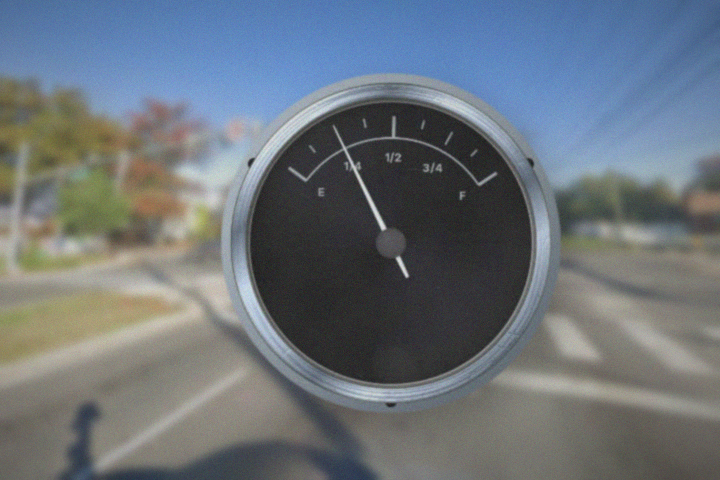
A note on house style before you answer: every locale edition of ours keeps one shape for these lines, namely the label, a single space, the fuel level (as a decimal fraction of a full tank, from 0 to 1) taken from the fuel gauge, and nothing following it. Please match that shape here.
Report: 0.25
